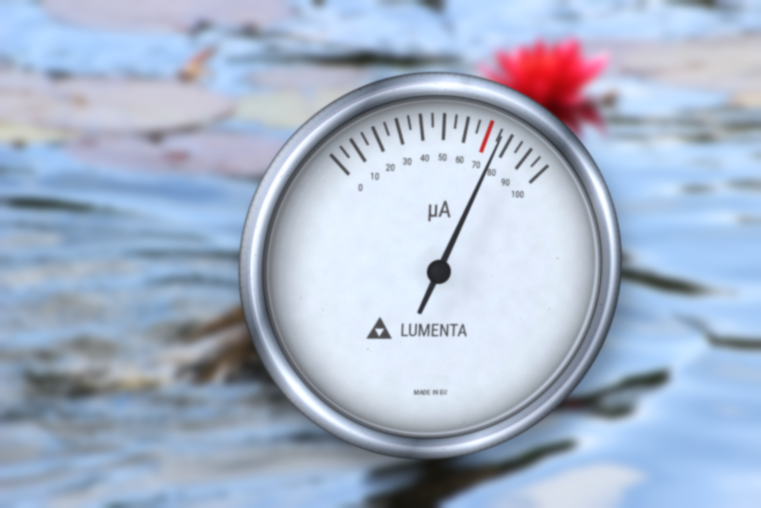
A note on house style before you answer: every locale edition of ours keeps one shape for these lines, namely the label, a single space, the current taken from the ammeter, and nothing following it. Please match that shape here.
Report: 75 µA
